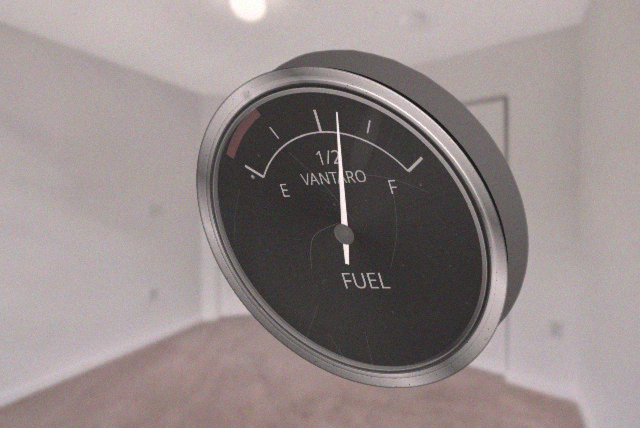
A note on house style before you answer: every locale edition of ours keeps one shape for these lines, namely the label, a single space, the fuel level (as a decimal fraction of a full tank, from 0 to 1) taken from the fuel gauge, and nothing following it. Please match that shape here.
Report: 0.625
